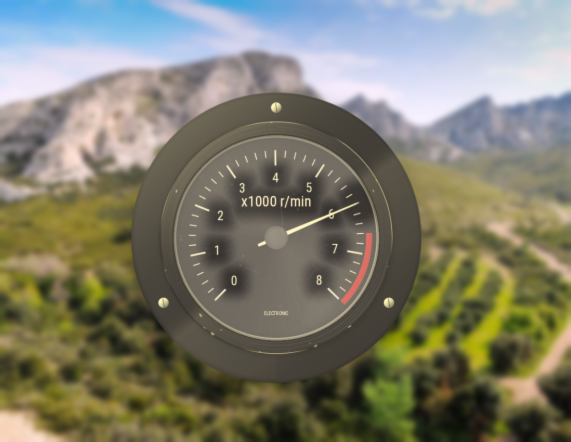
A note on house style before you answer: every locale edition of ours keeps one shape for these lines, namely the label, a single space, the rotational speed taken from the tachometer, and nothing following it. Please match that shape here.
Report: 6000 rpm
